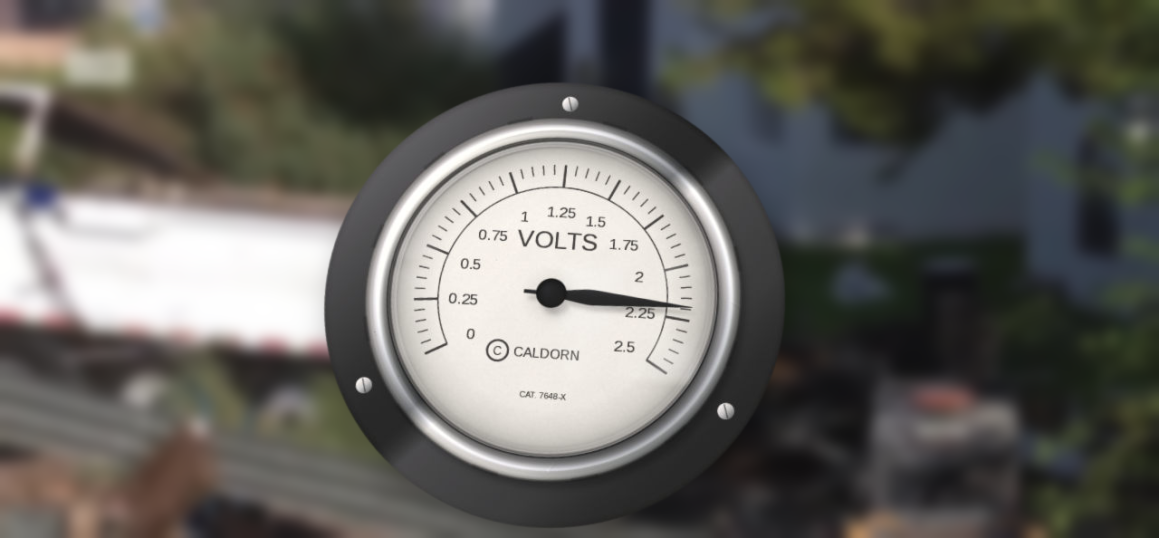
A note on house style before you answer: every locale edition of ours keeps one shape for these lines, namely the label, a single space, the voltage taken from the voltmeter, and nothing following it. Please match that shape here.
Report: 2.2 V
